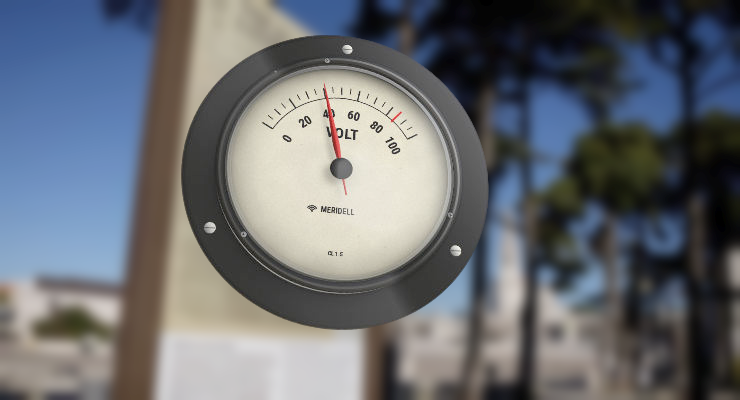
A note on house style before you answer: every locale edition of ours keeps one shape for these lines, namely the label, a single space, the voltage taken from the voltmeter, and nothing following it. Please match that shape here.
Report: 40 V
